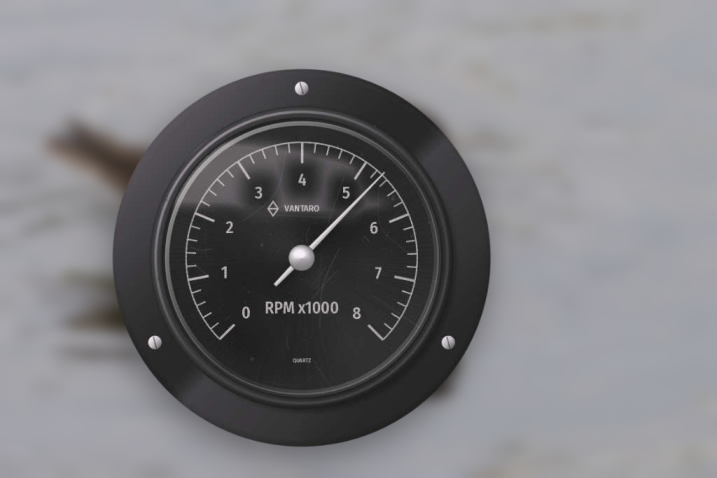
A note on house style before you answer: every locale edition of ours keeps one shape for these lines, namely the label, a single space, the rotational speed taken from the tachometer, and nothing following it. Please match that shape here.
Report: 5300 rpm
